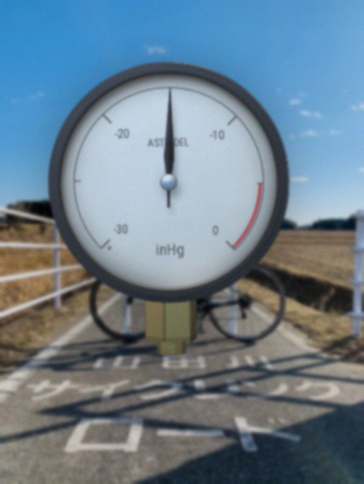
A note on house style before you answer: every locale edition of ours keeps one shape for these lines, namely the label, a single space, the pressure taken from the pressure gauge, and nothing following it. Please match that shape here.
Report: -15 inHg
